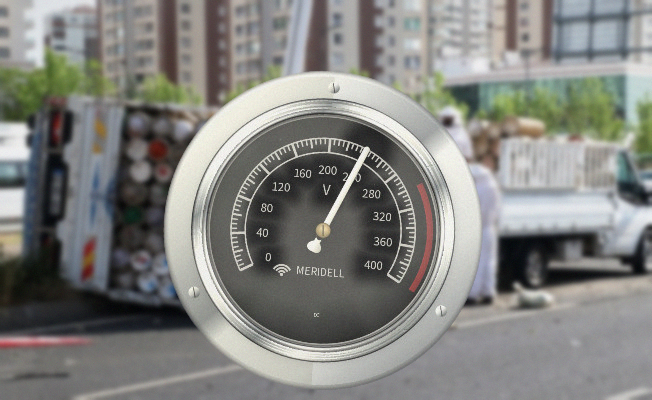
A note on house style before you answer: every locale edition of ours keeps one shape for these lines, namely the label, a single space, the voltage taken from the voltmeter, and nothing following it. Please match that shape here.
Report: 240 V
